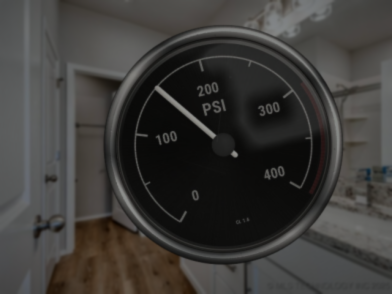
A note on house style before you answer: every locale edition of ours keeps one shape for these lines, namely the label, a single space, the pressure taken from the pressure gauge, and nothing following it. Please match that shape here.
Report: 150 psi
